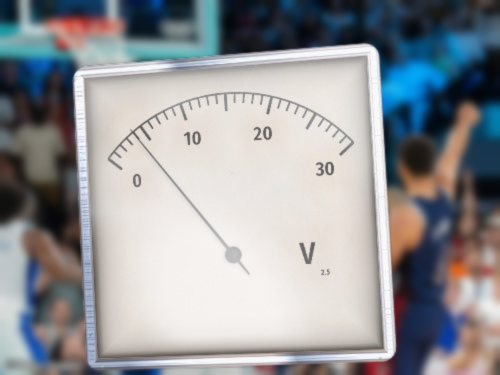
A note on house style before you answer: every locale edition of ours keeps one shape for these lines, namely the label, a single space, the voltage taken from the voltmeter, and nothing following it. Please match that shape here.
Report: 4 V
